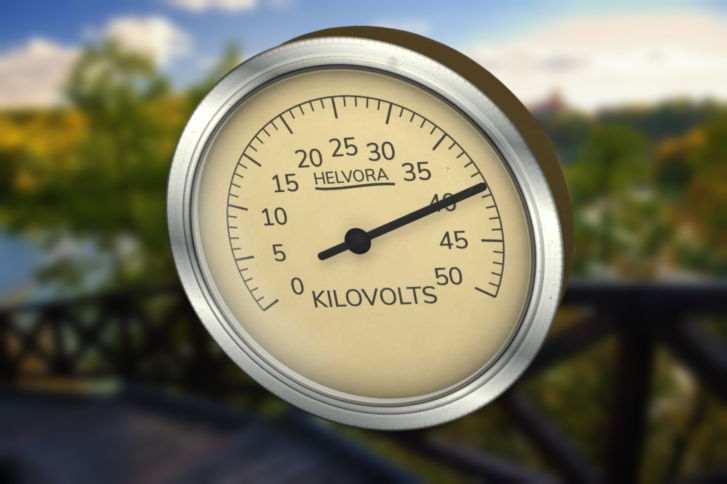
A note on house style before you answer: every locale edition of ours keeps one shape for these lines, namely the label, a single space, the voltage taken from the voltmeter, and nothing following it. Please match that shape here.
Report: 40 kV
